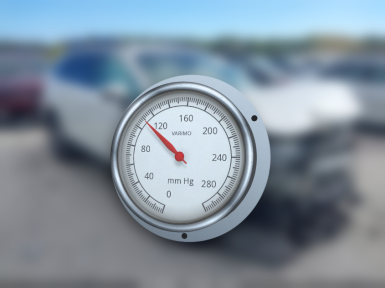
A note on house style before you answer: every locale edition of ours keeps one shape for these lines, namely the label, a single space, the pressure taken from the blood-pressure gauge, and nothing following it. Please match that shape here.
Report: 110 mmHg
